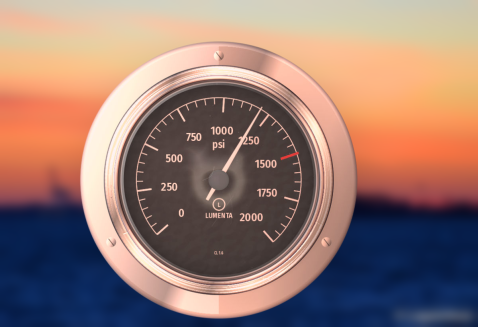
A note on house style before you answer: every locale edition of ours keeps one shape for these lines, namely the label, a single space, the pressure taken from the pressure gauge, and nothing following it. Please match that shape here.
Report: 1200 psi
